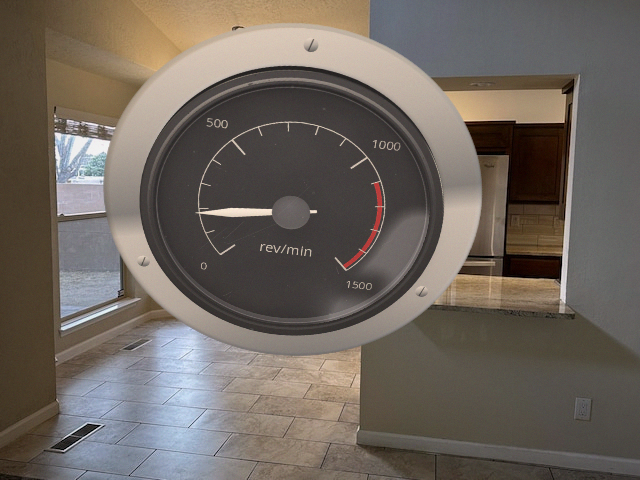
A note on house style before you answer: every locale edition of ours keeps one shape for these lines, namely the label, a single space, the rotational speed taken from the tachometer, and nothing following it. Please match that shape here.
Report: 200 rpm
